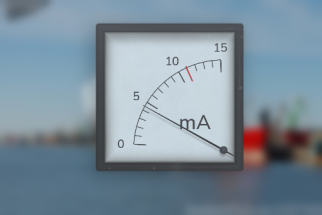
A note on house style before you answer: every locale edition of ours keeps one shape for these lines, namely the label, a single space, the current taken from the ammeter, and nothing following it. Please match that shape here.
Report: 4.5 mA
